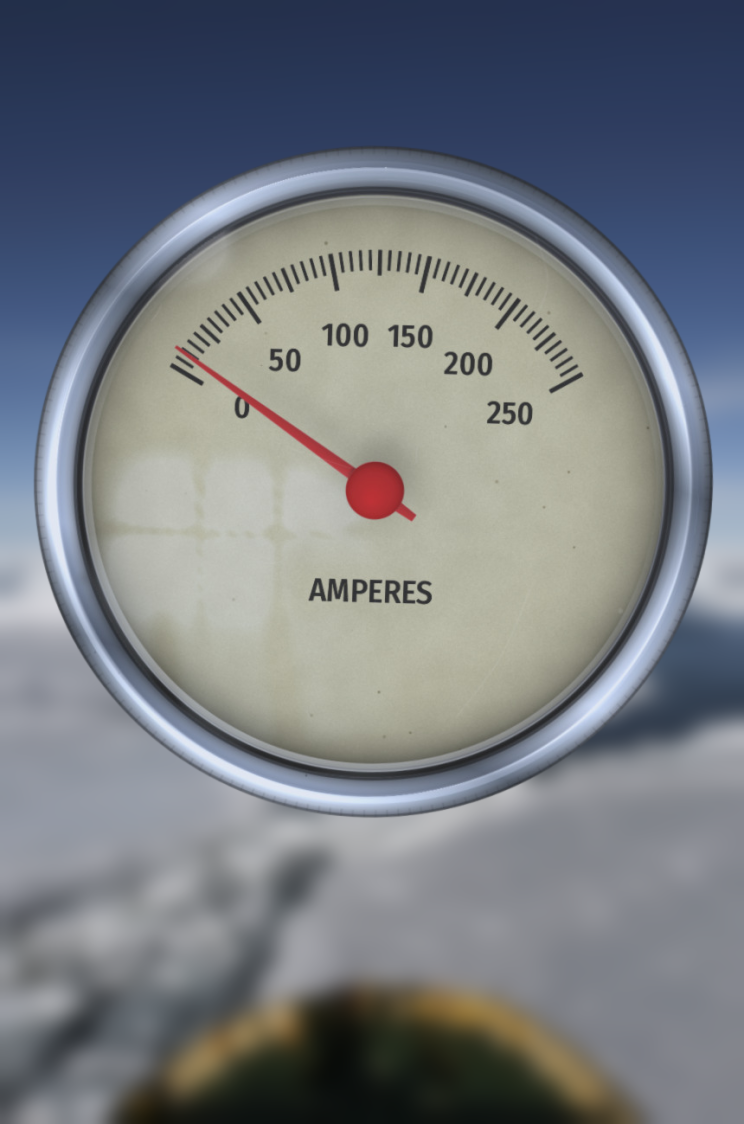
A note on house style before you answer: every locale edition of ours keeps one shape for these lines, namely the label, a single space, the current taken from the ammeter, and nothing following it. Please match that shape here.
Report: 10 A
